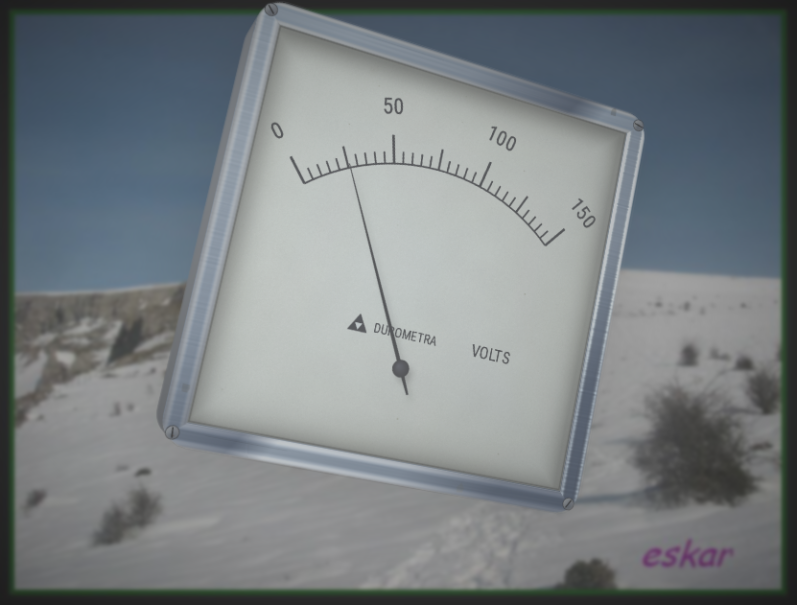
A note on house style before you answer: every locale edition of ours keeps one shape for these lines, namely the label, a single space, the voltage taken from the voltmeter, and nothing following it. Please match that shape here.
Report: 25 V
